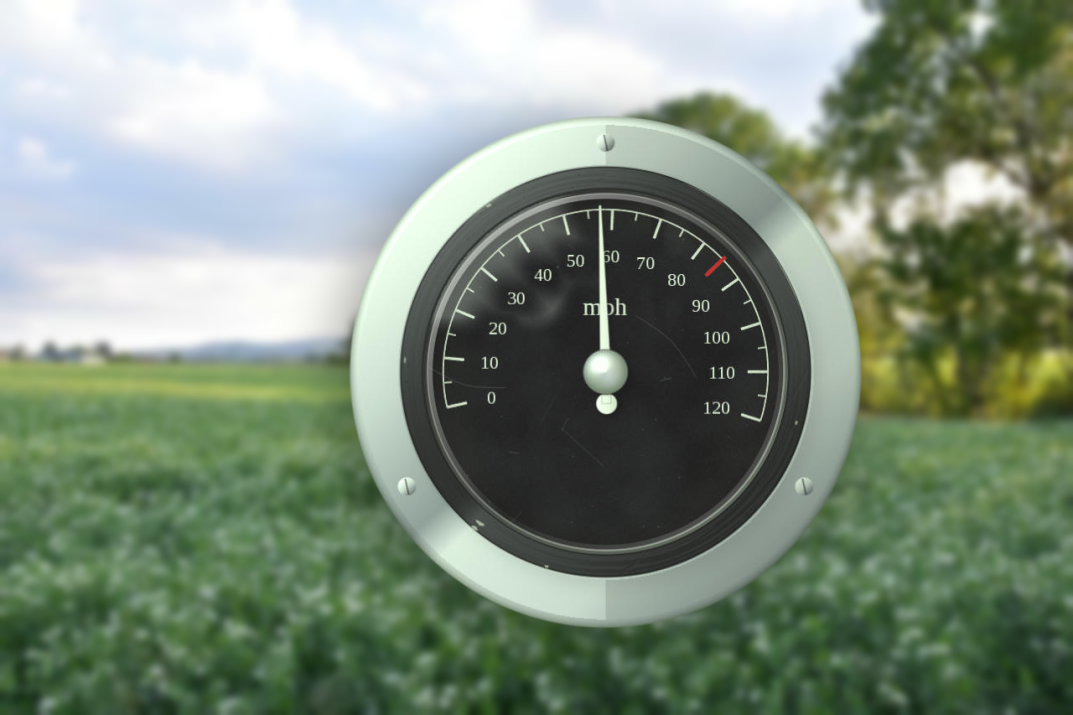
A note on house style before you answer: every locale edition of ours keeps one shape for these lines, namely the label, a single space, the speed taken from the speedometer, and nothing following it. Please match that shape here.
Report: 57.5 mph
